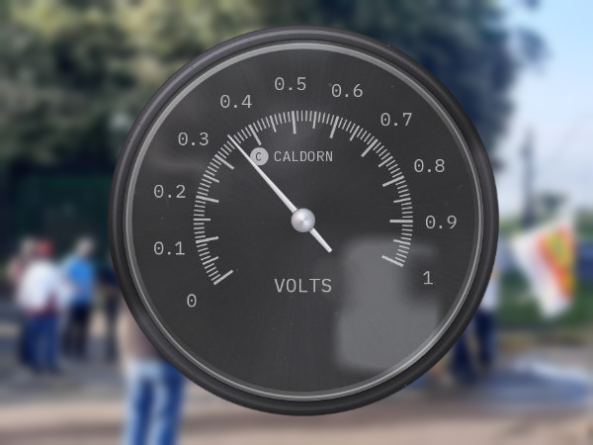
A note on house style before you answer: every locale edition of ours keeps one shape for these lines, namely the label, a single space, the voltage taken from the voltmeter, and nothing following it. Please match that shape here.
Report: 0.35 V
